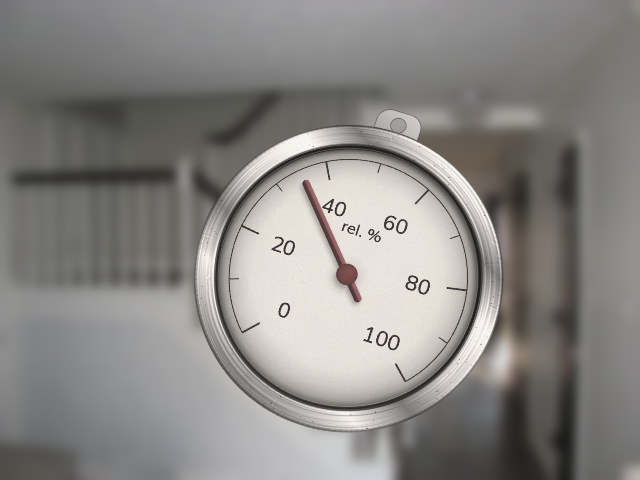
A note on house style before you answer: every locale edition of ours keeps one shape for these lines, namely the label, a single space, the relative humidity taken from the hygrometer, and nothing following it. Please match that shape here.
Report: 35 %
